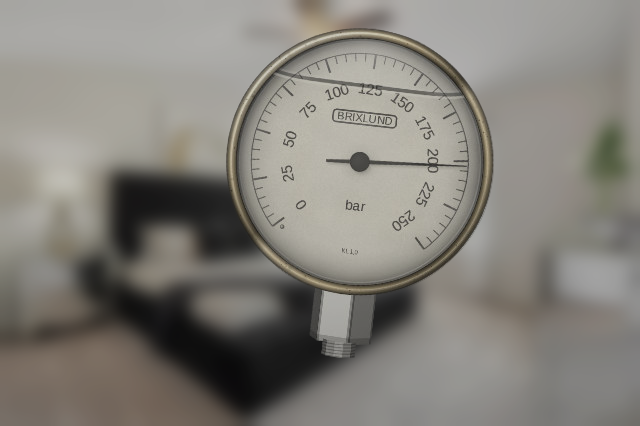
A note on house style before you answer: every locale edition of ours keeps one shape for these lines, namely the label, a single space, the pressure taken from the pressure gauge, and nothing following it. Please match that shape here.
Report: 202.5 bar
